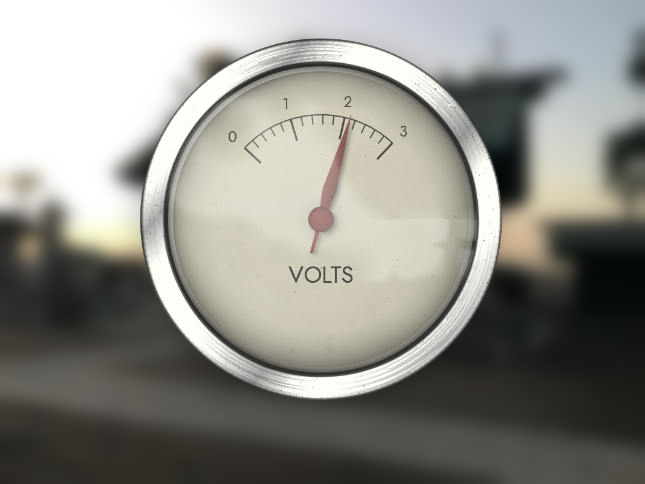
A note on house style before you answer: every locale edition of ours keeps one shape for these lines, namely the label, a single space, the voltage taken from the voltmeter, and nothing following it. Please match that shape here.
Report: 2.1 V
